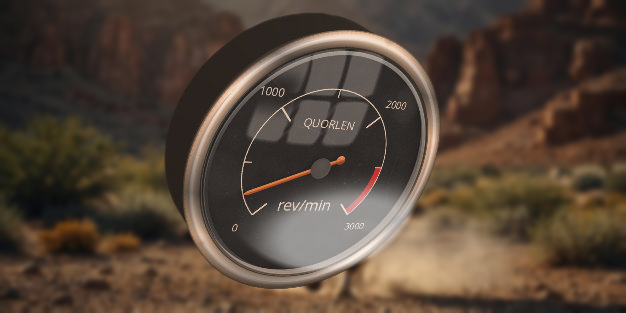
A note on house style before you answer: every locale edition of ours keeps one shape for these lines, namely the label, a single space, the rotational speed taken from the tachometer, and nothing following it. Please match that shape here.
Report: 250 rpm
